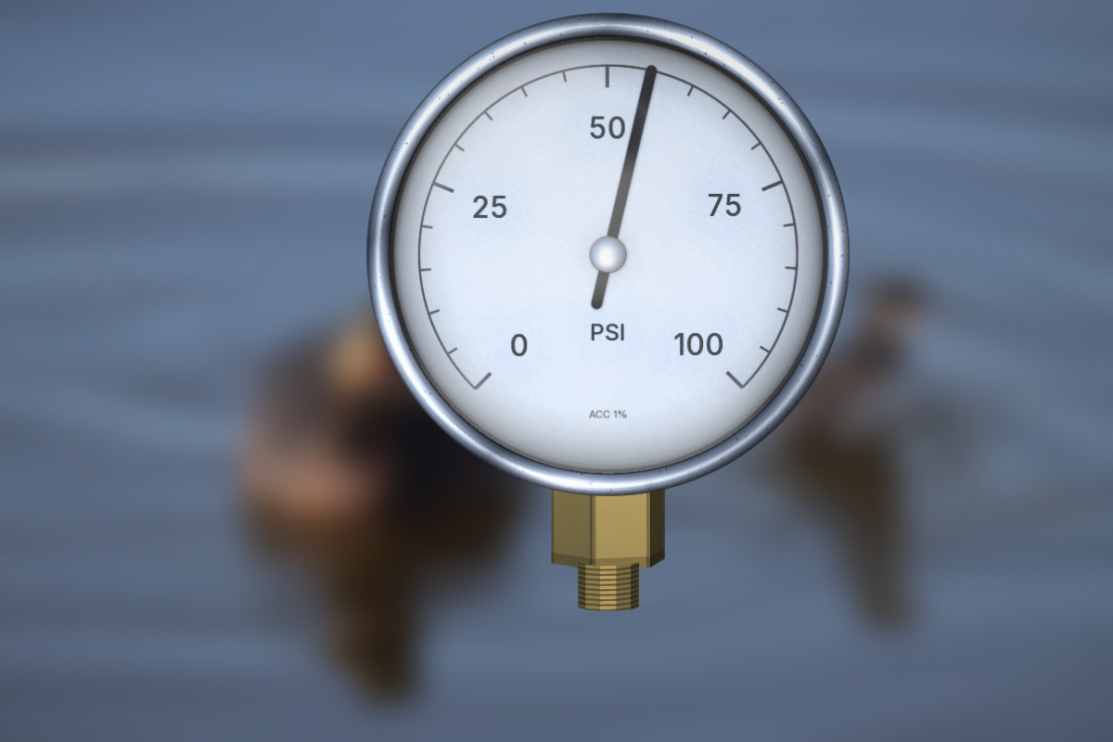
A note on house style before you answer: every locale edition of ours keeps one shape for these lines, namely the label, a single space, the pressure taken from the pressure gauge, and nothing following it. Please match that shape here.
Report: 55 psi
